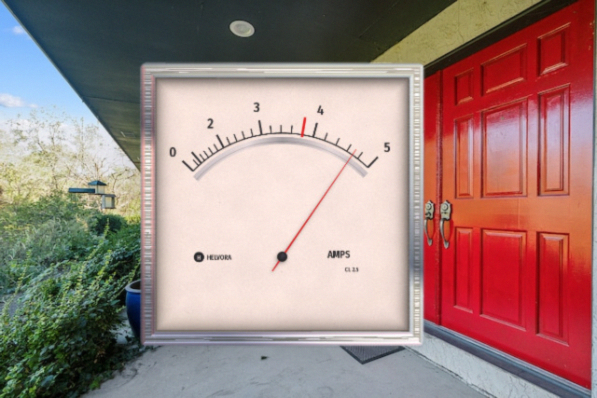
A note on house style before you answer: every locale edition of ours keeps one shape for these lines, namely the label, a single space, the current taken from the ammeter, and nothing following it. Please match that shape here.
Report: 4.7 A
